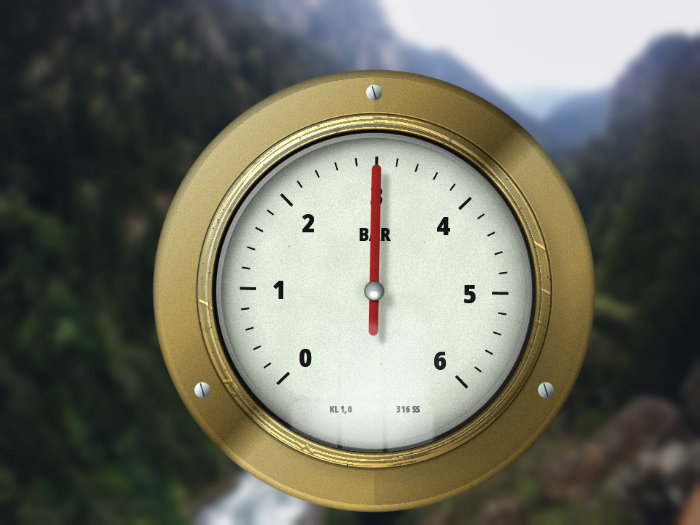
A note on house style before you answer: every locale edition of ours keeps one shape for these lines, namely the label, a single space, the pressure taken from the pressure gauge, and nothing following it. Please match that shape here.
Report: 3 bar
